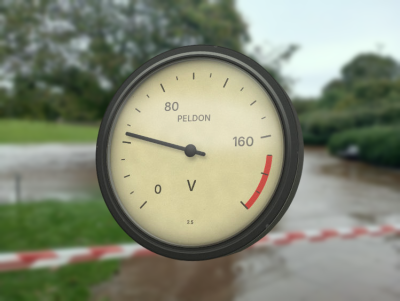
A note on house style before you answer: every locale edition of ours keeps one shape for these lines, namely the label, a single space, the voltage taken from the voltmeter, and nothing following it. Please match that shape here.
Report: 45 V
